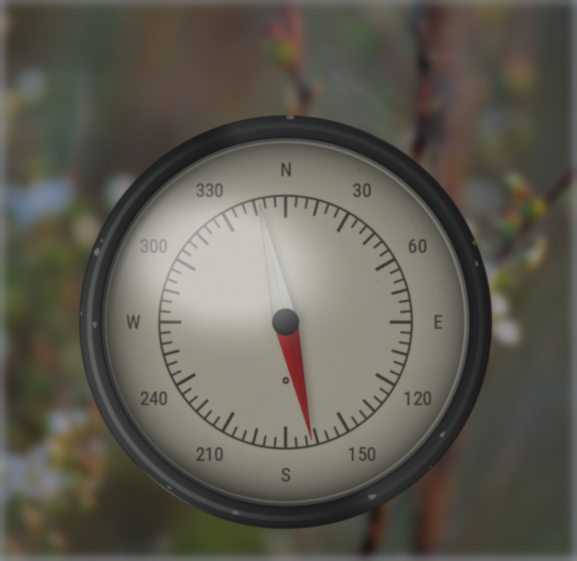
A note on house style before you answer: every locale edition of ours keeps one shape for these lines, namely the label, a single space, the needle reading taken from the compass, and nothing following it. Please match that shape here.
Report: 167.5 °
